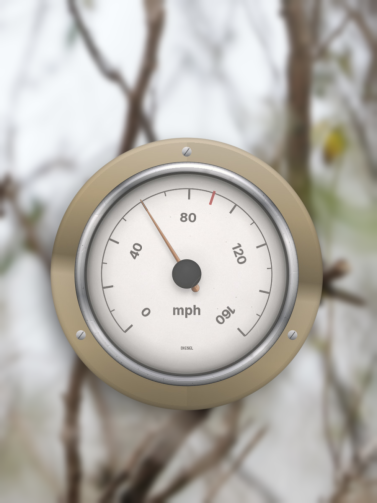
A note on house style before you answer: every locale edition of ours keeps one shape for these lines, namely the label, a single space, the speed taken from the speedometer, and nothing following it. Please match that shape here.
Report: 60 mph
